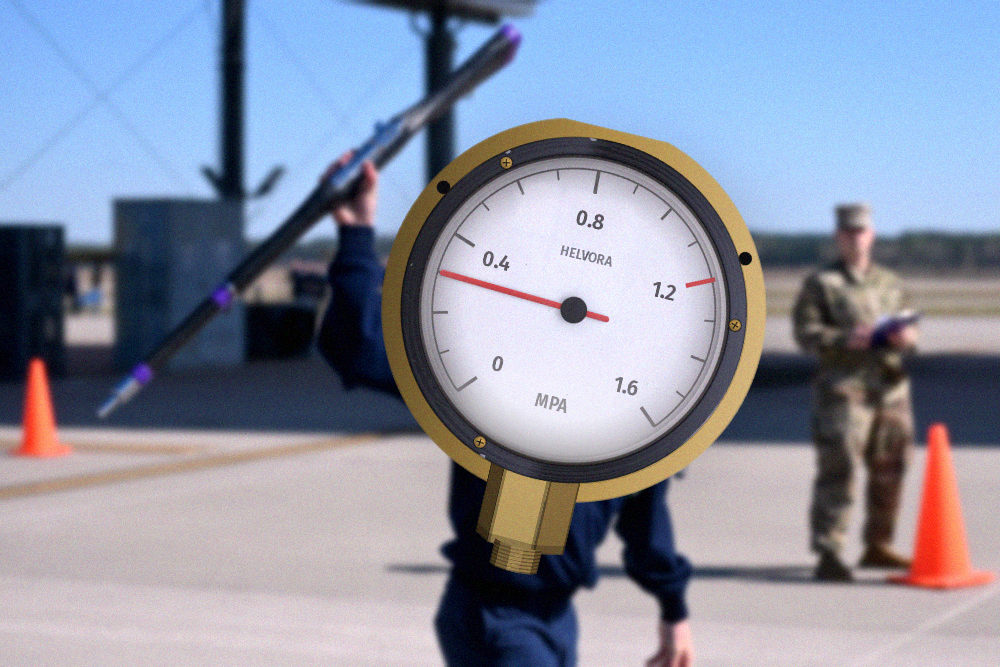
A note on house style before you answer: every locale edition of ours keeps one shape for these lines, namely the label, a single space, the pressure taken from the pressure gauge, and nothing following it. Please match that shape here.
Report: 0.3 MPa
